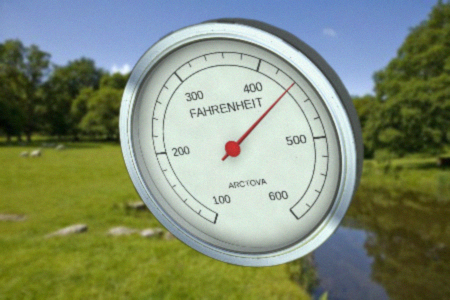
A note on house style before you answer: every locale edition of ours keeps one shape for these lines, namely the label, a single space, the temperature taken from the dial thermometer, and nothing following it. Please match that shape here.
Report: 440 °F
